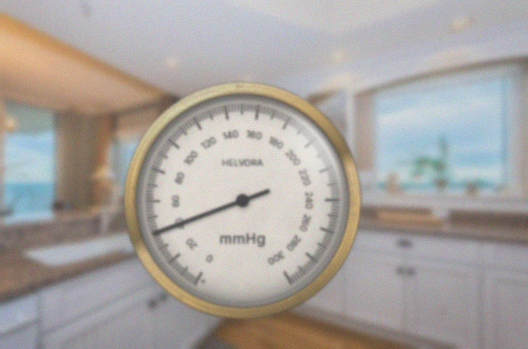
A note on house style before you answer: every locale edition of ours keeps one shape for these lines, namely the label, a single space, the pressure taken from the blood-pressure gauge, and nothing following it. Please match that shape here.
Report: 40 mmHg
